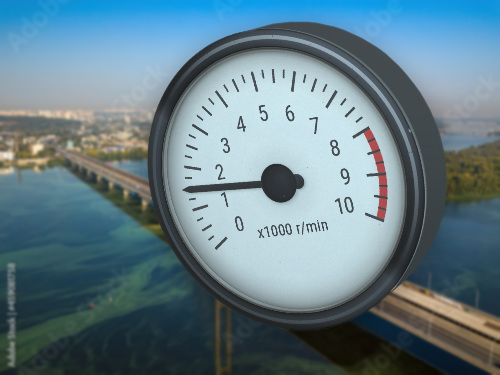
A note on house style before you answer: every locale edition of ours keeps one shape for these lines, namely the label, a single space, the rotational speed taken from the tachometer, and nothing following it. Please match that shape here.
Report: 1500 rpm
